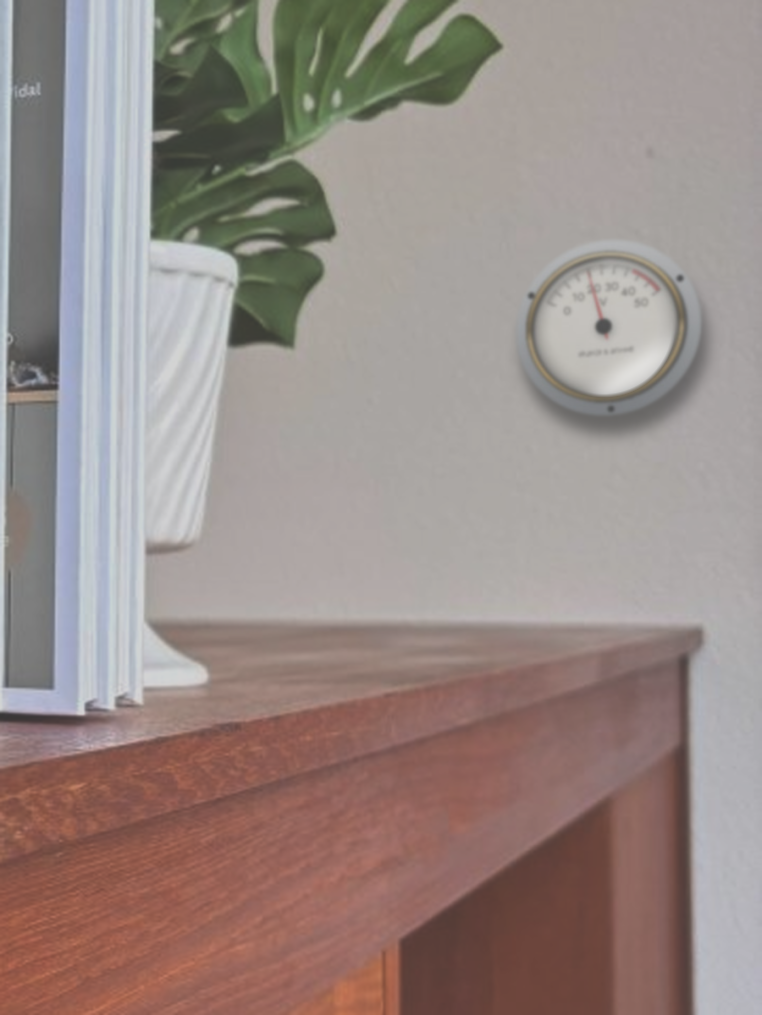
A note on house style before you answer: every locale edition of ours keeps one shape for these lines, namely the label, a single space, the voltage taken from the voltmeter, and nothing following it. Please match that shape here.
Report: 20 V
